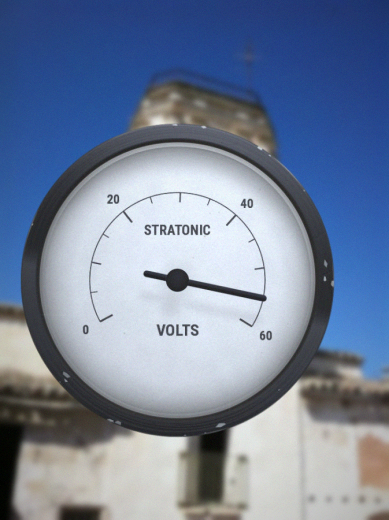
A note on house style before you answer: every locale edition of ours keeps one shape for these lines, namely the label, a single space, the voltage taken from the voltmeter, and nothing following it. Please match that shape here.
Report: 55 V
